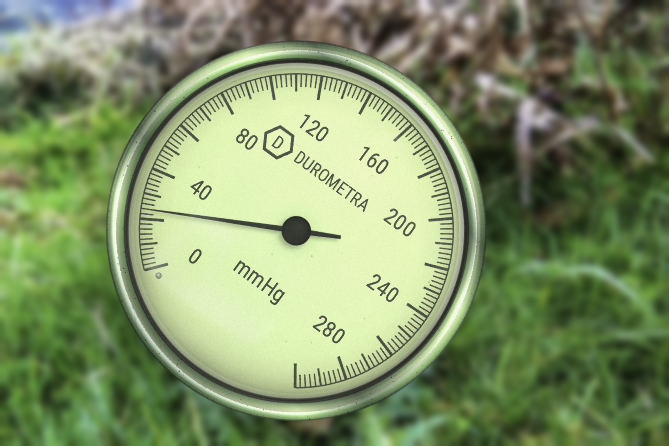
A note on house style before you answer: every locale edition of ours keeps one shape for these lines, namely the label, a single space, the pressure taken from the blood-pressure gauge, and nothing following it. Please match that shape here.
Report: 24 mmHg
